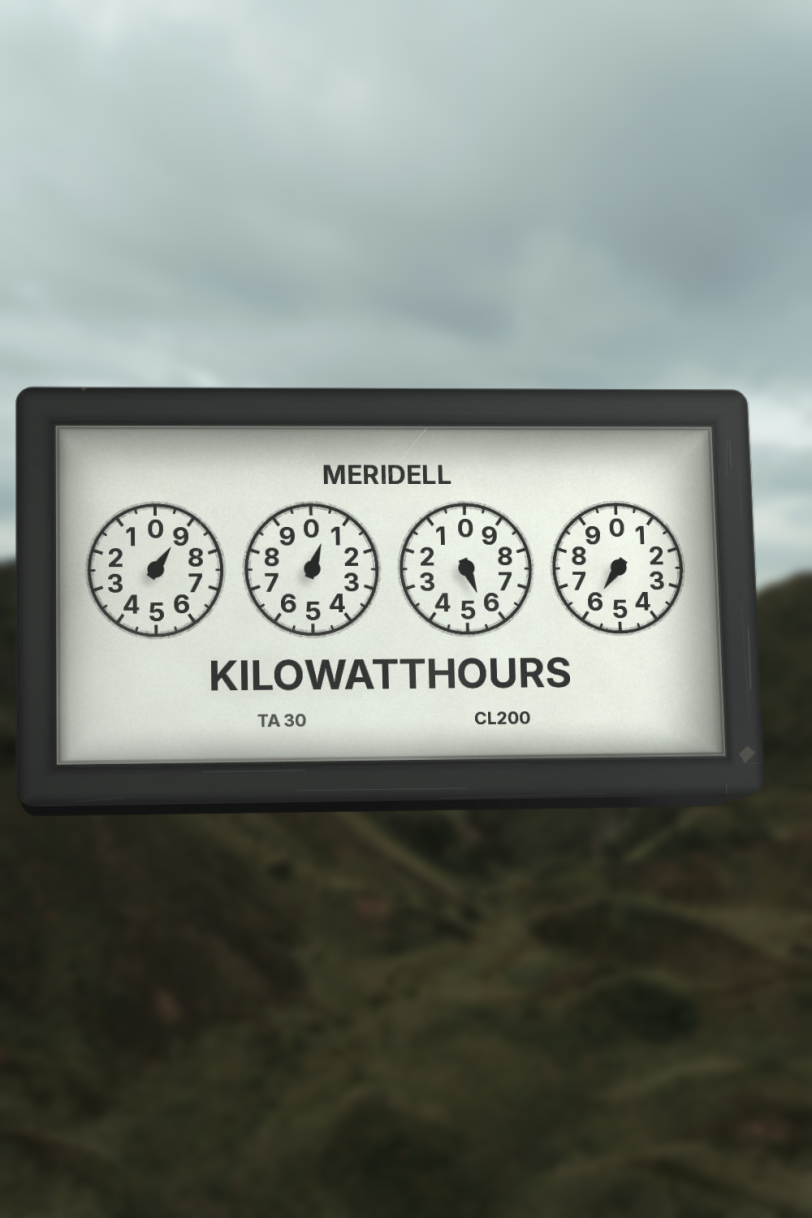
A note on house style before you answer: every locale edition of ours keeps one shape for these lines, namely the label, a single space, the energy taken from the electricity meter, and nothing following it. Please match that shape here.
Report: 9056 kWh
